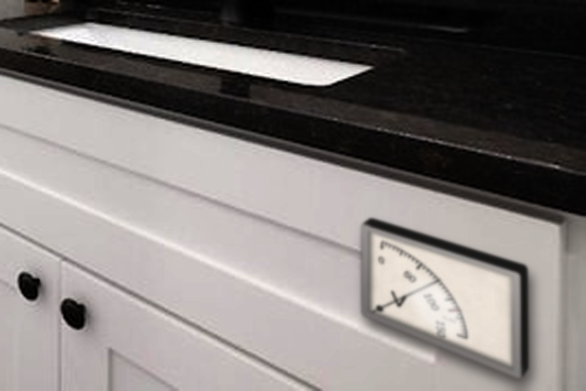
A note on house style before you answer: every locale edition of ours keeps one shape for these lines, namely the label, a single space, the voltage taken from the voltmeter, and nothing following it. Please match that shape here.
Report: 75 V
